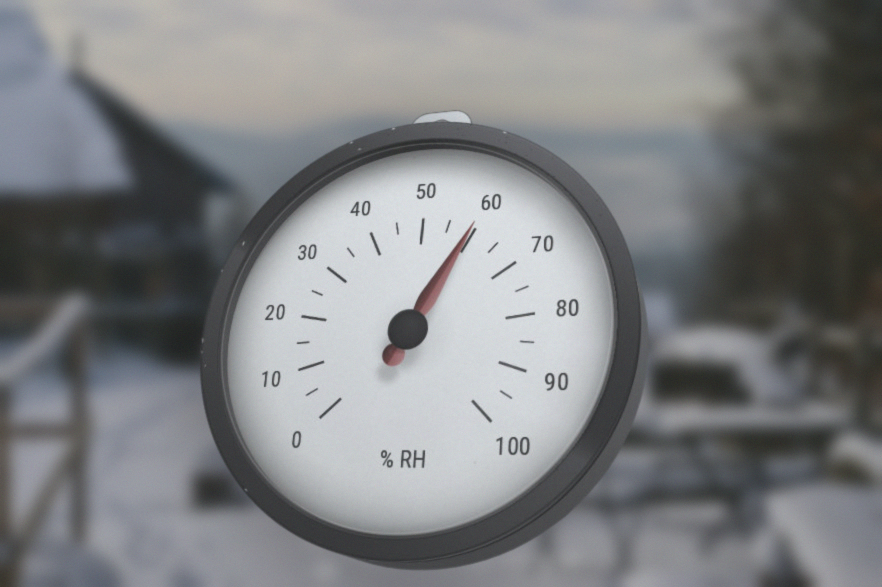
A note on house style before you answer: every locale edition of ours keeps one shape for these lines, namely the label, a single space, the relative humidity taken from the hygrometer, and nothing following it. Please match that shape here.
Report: 60 %
